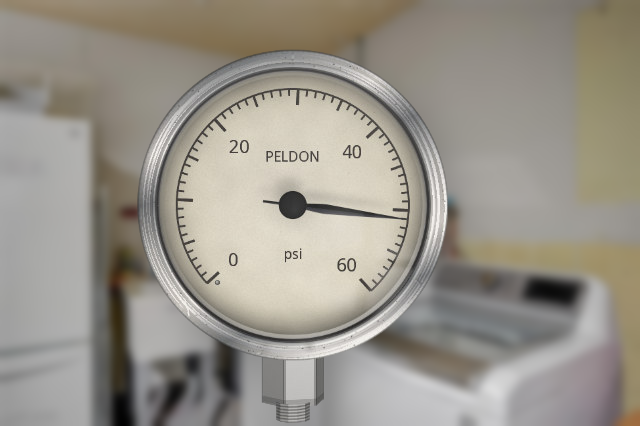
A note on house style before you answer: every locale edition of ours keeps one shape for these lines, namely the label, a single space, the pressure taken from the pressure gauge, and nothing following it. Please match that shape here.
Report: 51 psi
